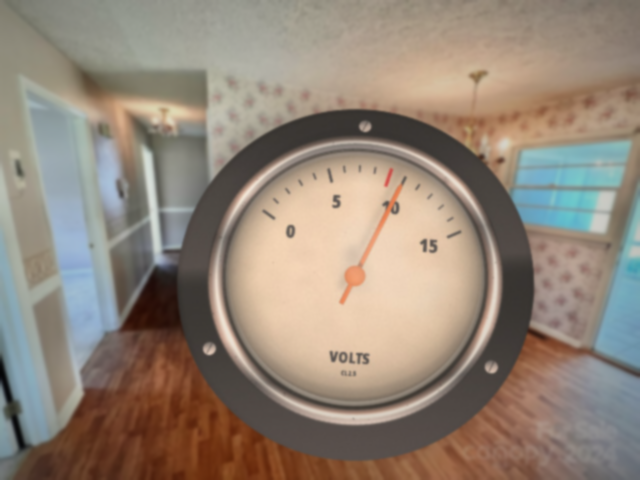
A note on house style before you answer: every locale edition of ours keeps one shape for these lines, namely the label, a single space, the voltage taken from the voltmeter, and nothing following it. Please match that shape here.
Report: 10 V
